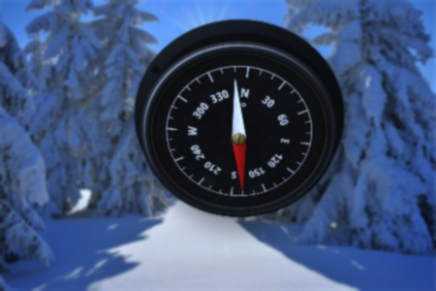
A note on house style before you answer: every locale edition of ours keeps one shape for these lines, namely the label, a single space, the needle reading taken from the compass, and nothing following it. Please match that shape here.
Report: 170 °
